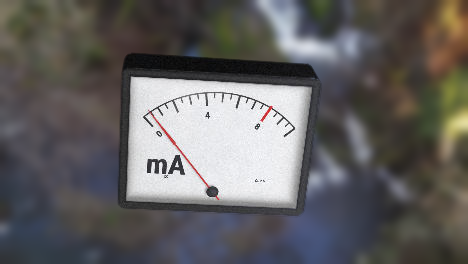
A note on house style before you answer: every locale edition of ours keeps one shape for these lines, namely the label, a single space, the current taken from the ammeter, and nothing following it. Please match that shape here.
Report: 0.5 mA
